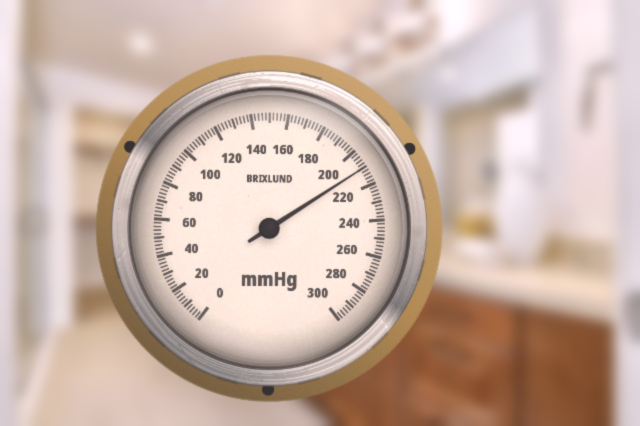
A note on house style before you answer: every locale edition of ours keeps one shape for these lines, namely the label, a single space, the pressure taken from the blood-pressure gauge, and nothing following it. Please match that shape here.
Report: 210 mmHg
